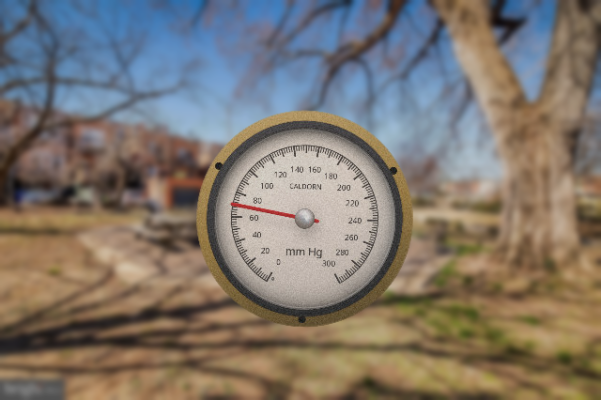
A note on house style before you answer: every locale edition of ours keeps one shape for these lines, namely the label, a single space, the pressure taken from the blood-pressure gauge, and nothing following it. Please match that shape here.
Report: 70 mmHg
